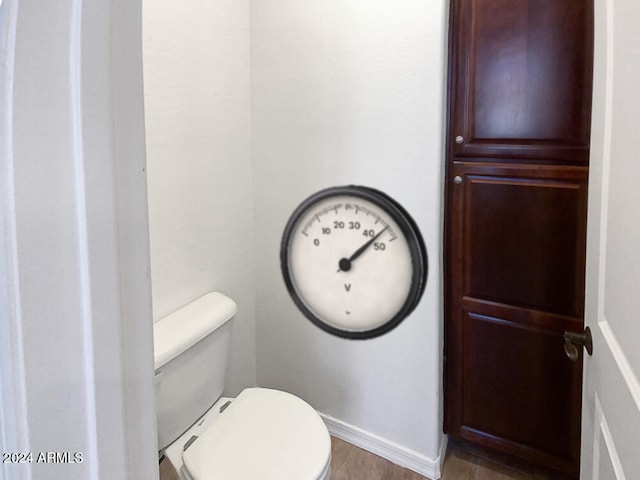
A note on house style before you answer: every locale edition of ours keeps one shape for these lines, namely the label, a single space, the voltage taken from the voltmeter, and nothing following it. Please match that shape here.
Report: 45 V
